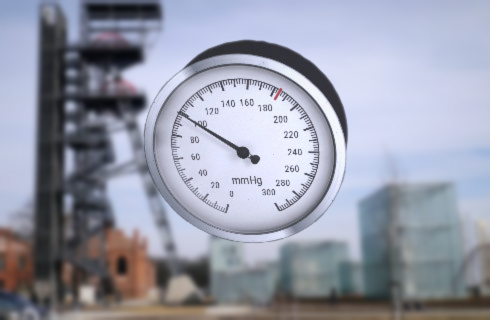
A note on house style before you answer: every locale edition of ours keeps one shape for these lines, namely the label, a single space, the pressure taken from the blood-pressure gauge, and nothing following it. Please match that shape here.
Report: 100 mmHg
